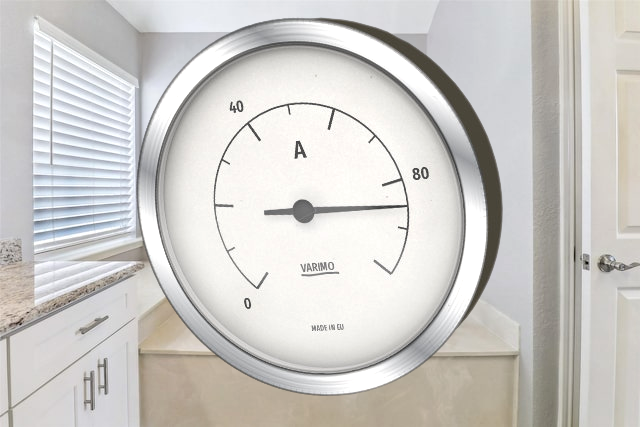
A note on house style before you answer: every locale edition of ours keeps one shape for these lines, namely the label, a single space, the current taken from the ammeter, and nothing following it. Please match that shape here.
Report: 85 A
